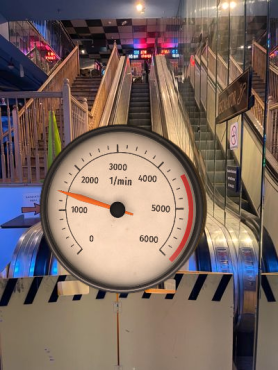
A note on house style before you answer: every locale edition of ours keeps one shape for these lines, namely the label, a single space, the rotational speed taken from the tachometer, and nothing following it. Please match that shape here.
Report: 1400 rpm
